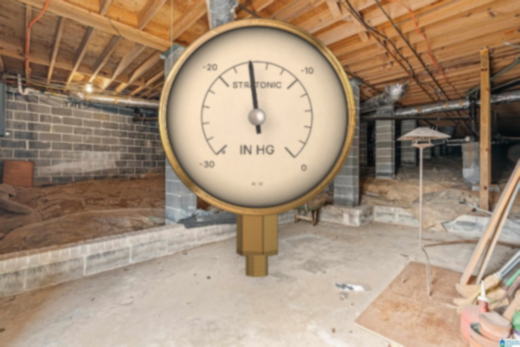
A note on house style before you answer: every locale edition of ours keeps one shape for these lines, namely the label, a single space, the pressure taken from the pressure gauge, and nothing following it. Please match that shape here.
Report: -16 inHg
